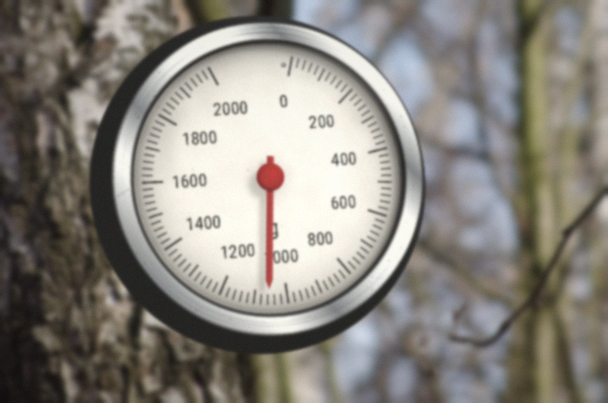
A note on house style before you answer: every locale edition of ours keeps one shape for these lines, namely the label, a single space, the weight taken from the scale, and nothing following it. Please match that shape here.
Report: 1060 g
